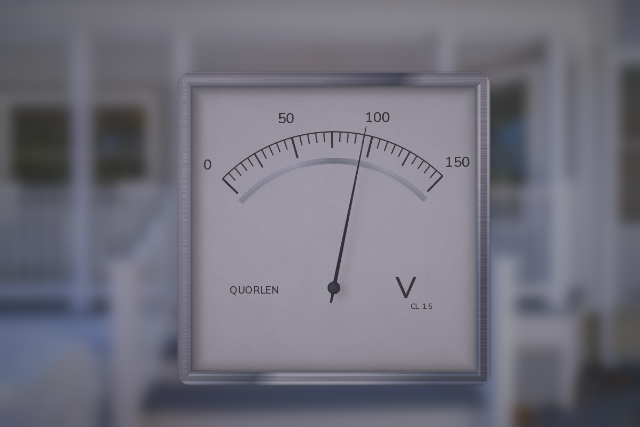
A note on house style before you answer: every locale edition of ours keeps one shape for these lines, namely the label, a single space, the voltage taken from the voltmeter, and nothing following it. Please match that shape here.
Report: 95 V
